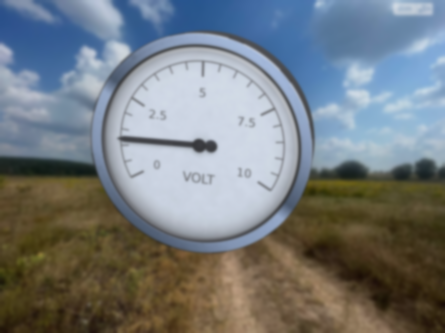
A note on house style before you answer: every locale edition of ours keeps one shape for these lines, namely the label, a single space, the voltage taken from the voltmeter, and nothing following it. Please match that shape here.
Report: 1.25 V
